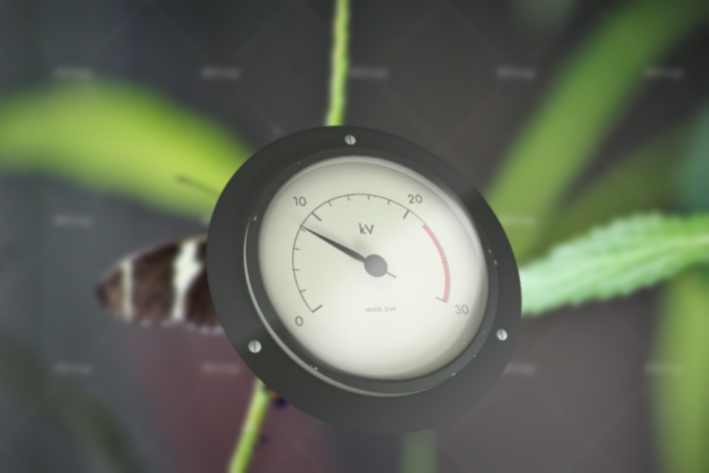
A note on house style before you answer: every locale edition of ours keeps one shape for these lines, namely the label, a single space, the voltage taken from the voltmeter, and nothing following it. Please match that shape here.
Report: 8 kV
